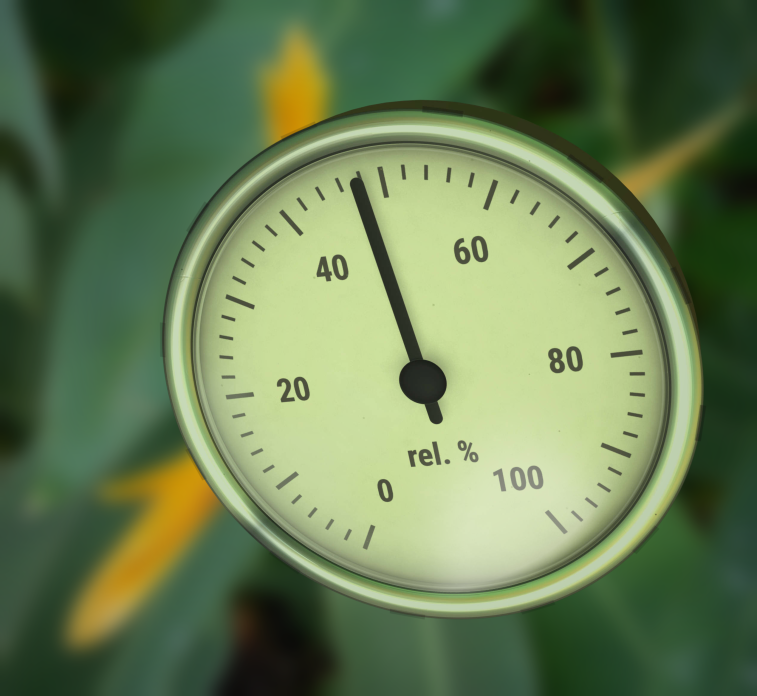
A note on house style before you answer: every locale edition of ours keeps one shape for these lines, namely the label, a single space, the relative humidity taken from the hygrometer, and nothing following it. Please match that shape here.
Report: 48 %
